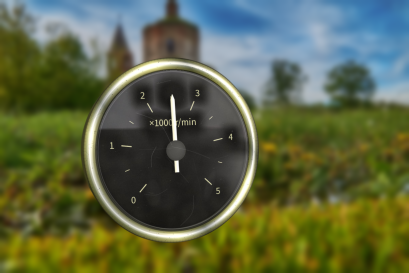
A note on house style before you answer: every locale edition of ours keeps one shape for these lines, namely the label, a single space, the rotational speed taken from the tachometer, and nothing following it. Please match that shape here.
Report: 2500 rpm
